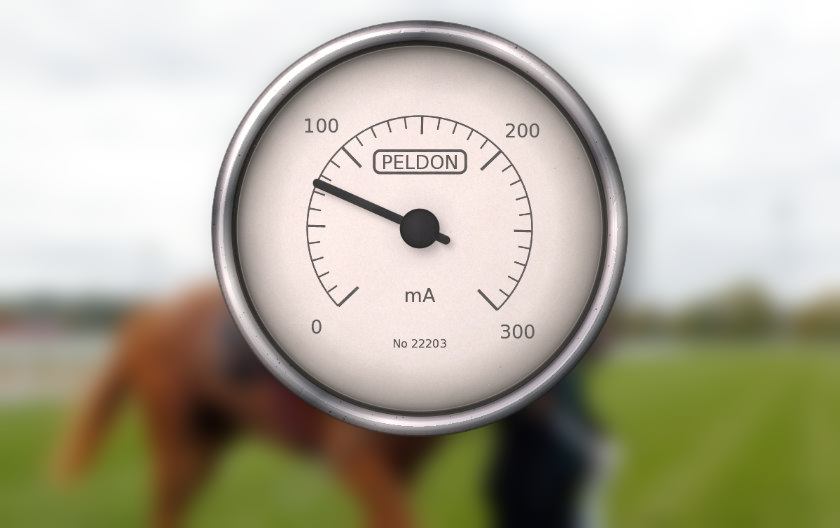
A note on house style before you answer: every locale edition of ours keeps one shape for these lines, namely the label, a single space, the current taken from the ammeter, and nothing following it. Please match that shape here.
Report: 75 mA
